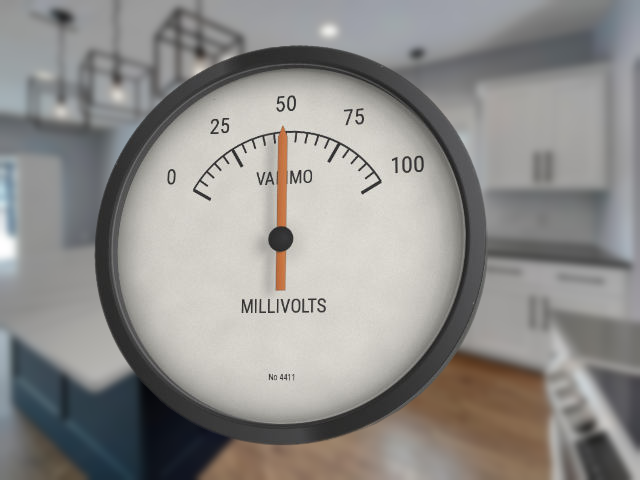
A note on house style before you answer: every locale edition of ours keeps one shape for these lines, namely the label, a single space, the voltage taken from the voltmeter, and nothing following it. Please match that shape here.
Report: 50 mV
